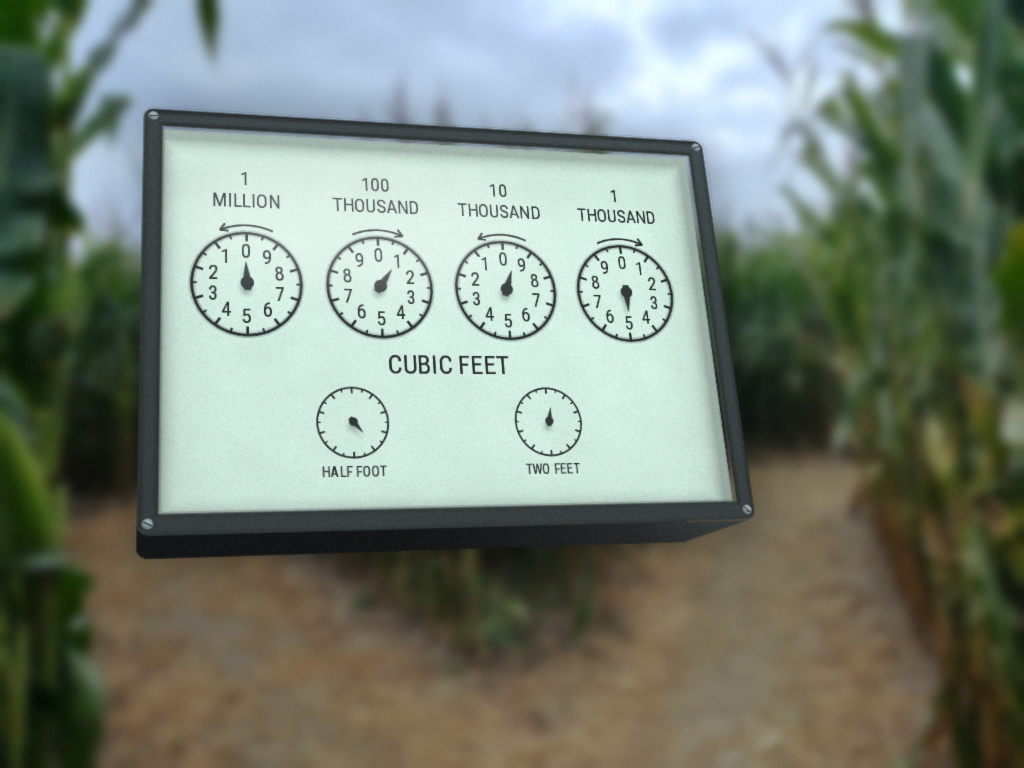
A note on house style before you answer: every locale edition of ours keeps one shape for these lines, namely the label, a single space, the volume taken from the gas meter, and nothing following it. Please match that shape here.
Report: 9500 ft³
